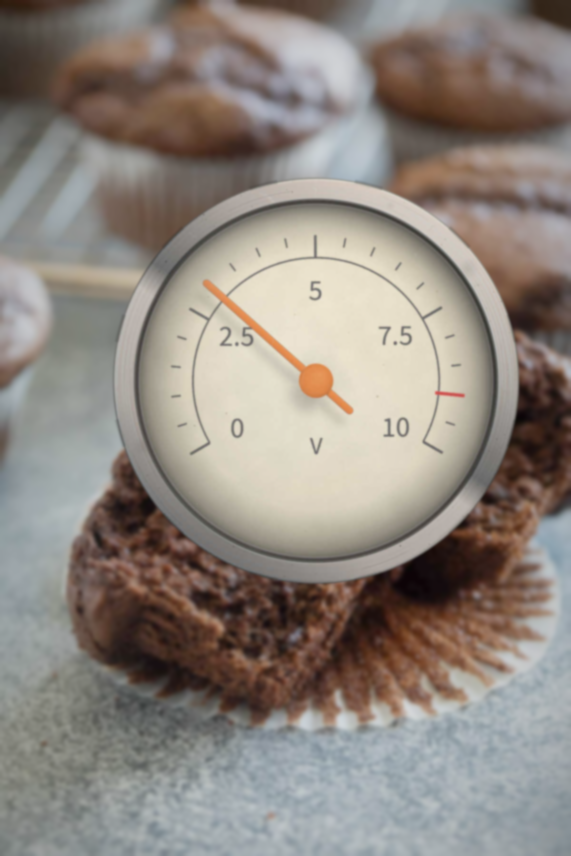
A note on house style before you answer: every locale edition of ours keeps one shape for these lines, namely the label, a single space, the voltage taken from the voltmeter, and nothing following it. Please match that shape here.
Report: 3 V
